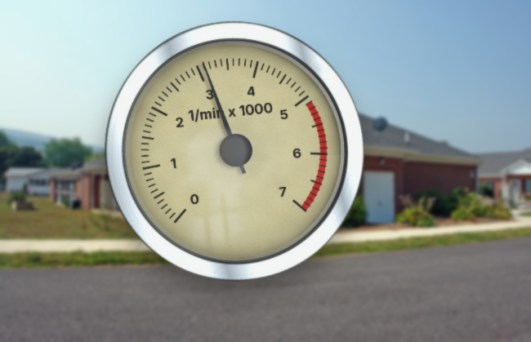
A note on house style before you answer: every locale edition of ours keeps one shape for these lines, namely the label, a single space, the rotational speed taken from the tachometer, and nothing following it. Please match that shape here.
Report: 3100 rpm
